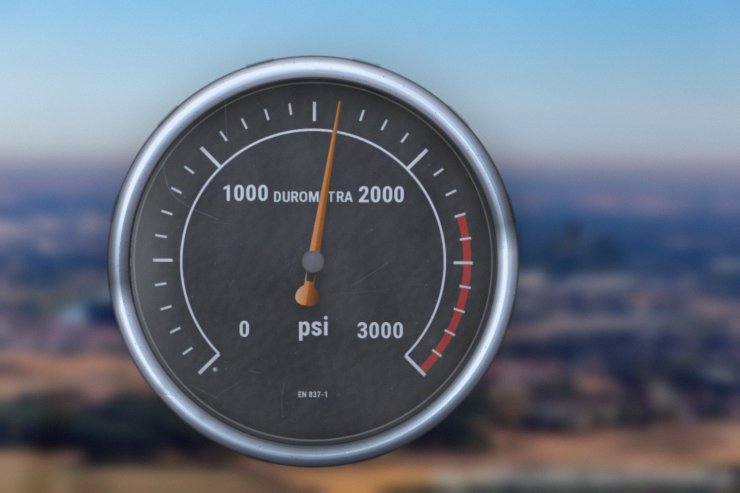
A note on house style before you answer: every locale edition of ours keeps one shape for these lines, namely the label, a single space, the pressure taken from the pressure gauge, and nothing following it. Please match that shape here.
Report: 1600 psi
